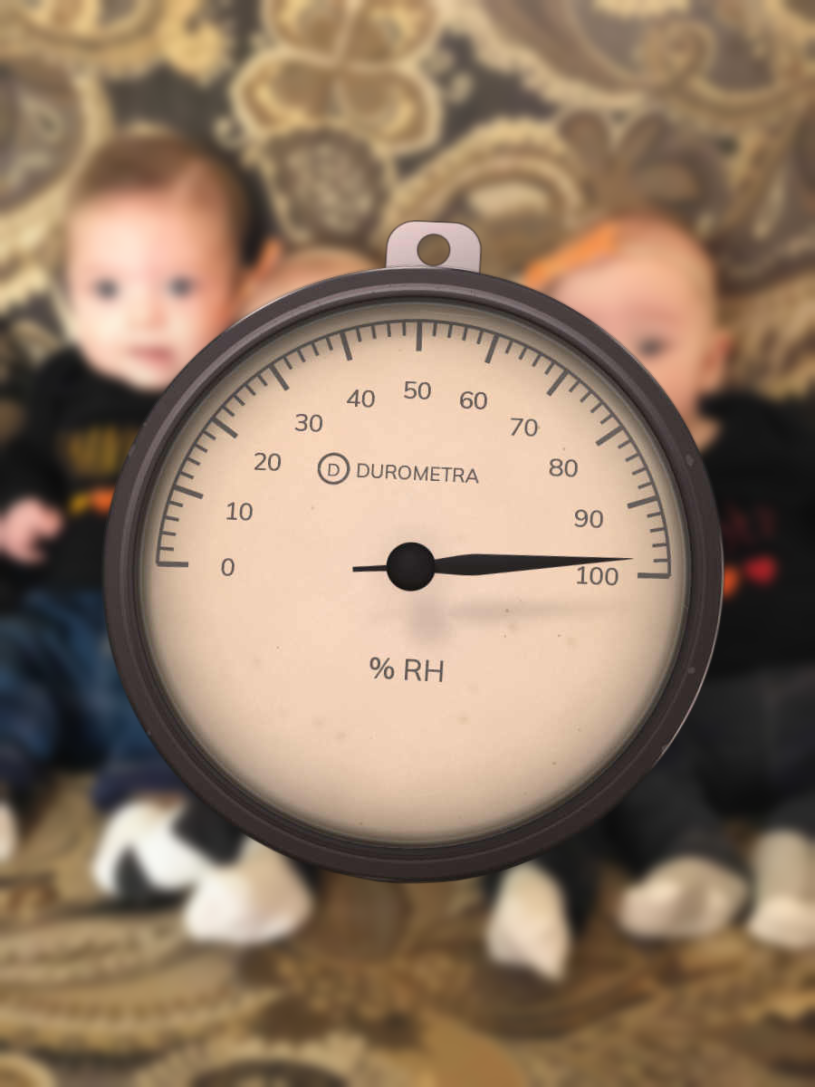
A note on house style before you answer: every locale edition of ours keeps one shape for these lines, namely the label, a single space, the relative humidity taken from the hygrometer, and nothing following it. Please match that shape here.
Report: 98 %
